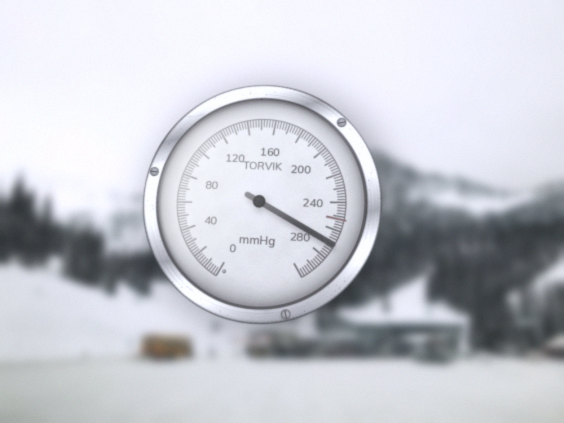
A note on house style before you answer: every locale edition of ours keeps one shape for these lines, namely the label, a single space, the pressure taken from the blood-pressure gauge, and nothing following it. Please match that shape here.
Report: 270 mmHg
